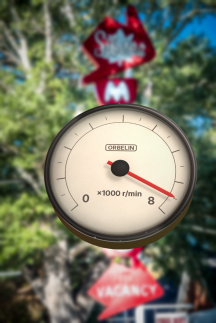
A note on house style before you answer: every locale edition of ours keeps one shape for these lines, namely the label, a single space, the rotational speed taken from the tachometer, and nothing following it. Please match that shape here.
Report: 7500 rpm
